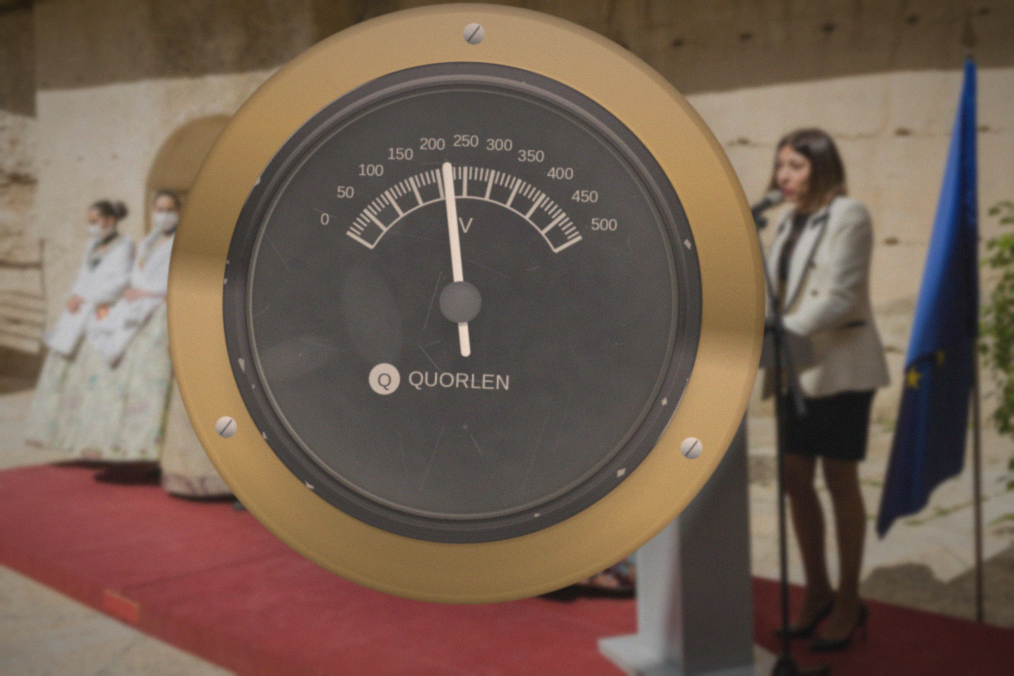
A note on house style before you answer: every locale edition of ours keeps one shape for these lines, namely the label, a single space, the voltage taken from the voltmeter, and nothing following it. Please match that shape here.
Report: 220 V
